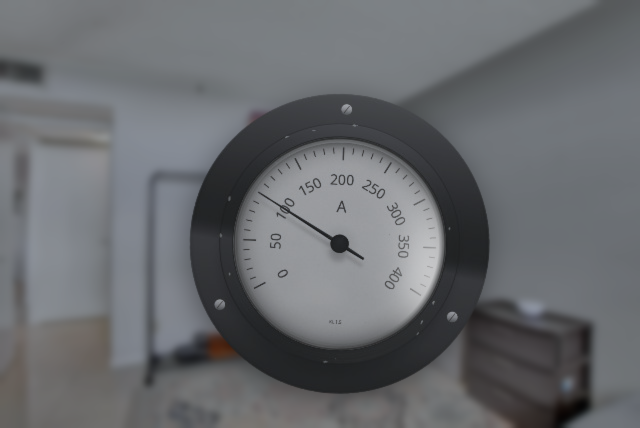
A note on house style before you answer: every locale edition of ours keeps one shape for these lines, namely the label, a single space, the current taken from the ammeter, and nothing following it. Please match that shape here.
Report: 100 A
